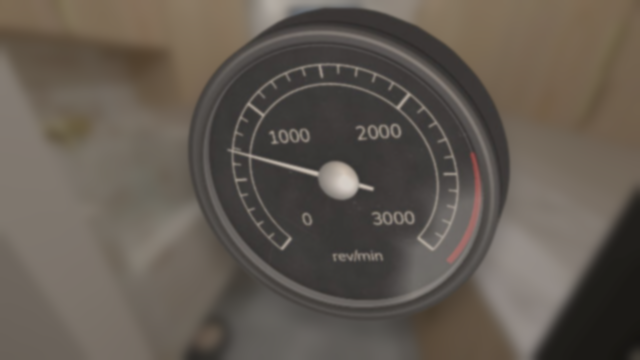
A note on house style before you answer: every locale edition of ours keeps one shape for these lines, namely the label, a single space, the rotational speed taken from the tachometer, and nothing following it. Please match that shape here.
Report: 700 rpm
